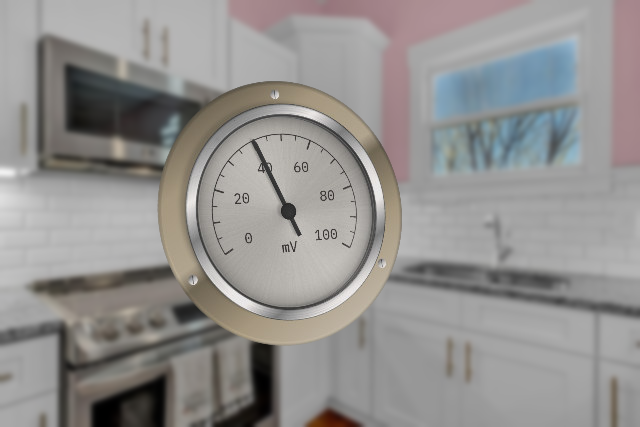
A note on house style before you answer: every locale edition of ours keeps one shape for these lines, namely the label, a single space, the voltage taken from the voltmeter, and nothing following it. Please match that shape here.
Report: 40 mV
